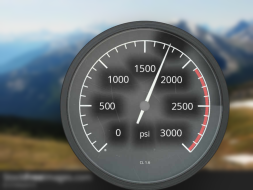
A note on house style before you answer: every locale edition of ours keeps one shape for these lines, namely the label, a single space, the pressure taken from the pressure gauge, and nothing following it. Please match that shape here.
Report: 1750 psi
